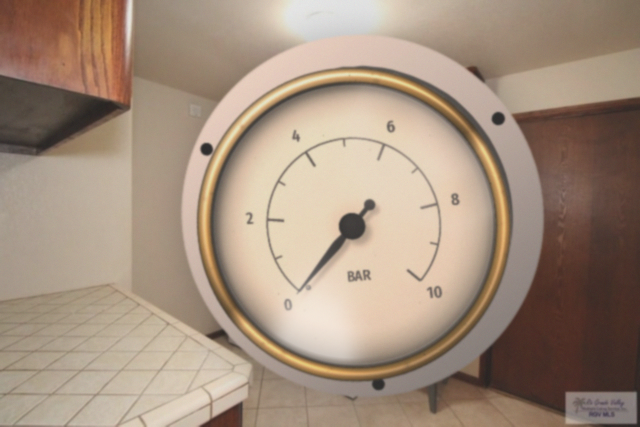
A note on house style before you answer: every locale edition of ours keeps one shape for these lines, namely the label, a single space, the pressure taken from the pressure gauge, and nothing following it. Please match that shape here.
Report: 0 bar
